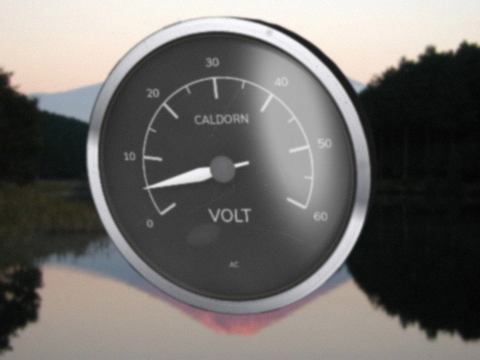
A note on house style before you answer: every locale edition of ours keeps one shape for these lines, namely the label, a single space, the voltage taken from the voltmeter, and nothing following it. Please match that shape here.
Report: 5 V
